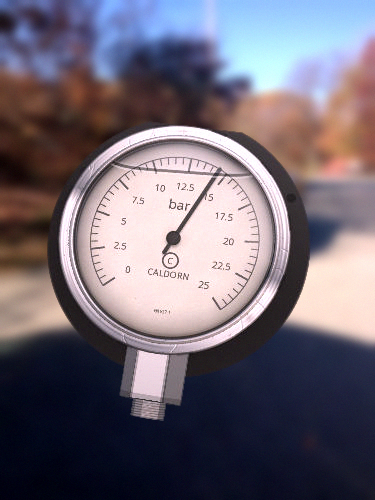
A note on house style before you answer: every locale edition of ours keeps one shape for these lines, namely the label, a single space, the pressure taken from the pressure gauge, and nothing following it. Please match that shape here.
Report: 14.5 bar
